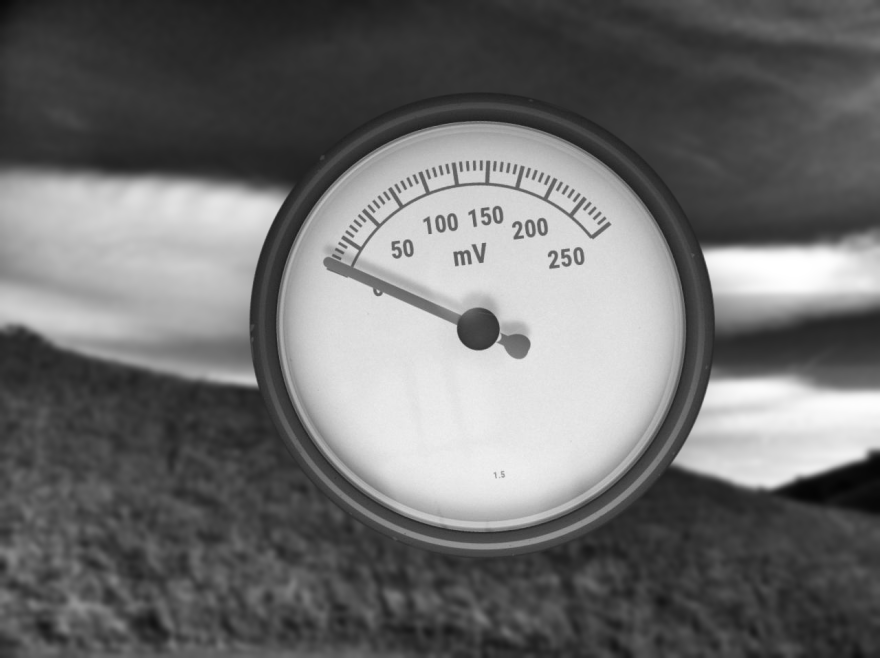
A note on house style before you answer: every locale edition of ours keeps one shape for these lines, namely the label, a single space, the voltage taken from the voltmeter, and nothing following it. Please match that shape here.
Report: 5 mV
